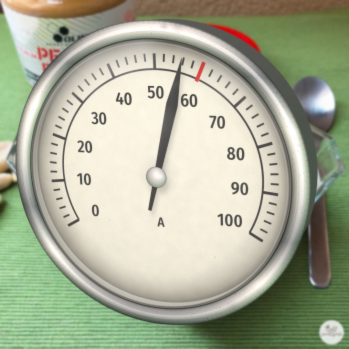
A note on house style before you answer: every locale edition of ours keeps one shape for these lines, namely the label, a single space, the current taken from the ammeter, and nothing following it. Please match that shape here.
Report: 56 A
